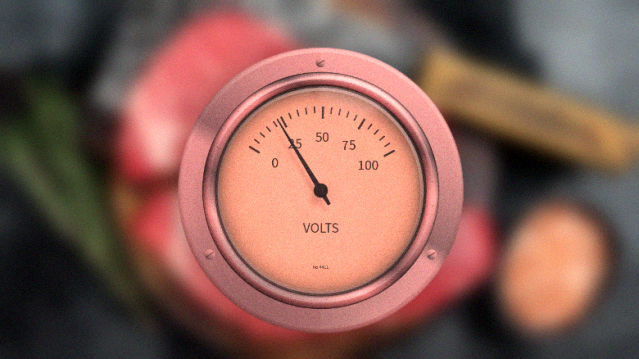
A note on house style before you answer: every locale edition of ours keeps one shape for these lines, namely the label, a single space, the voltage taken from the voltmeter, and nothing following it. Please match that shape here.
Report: 22.5 V
